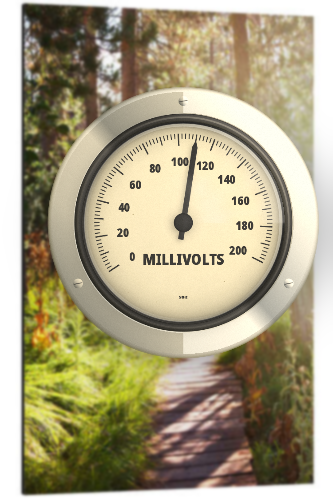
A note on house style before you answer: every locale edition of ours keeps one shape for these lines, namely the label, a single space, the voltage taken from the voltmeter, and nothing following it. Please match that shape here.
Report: 110 mV
